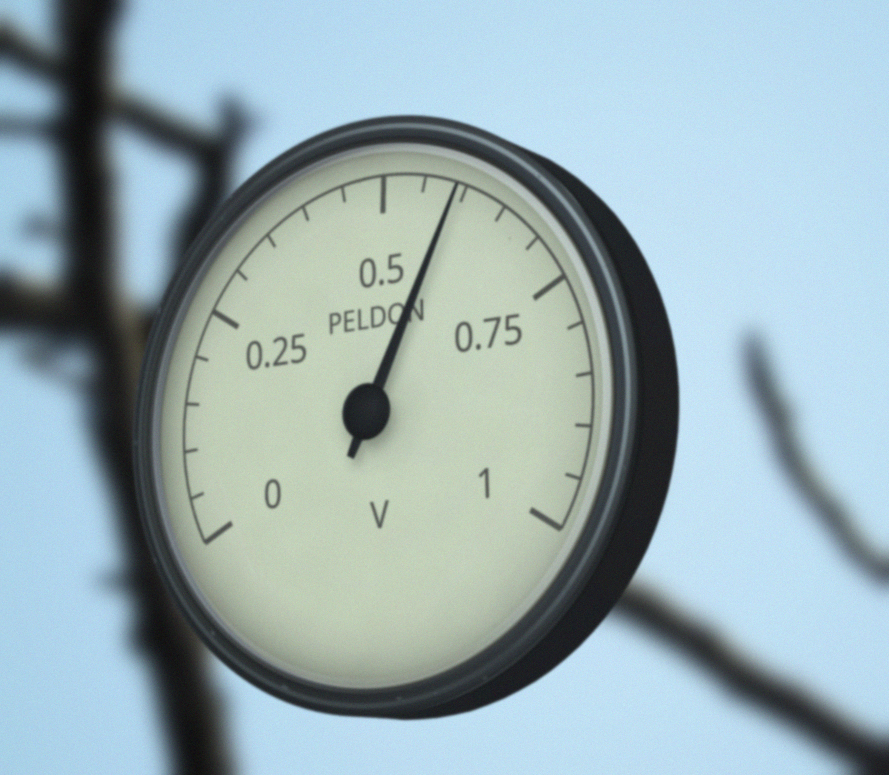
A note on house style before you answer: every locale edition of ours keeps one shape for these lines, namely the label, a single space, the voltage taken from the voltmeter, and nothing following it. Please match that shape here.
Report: 0.6 V
